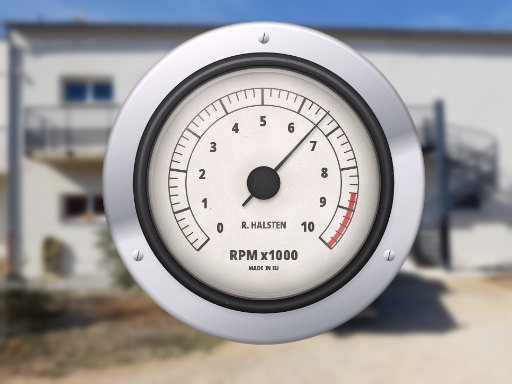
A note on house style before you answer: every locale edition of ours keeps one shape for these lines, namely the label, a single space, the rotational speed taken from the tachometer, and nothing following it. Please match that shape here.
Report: 6600 rpm
